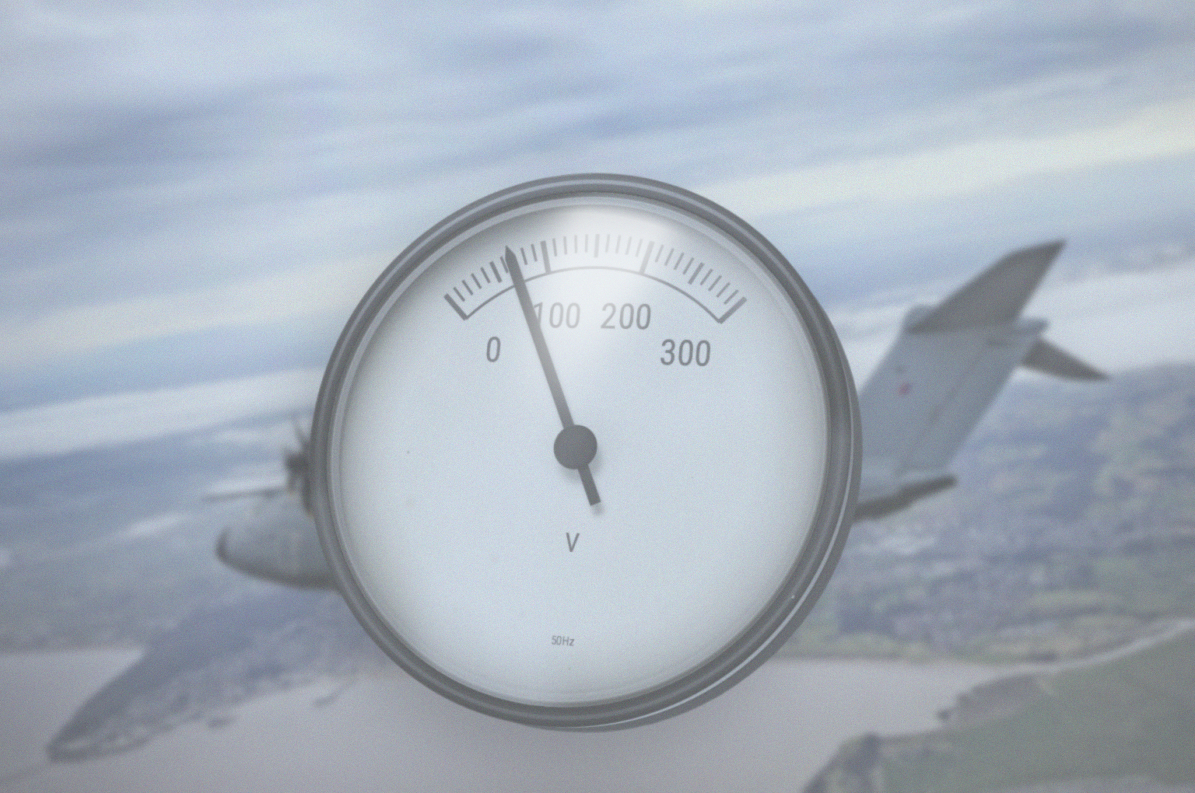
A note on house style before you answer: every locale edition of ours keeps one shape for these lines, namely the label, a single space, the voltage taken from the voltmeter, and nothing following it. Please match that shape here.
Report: 70 V
